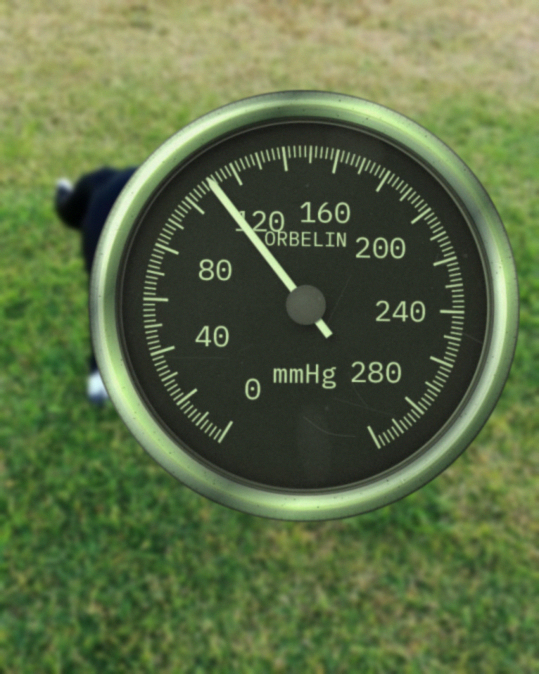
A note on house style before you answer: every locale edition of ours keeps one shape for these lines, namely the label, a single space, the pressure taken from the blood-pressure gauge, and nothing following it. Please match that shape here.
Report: 110 mmHg
